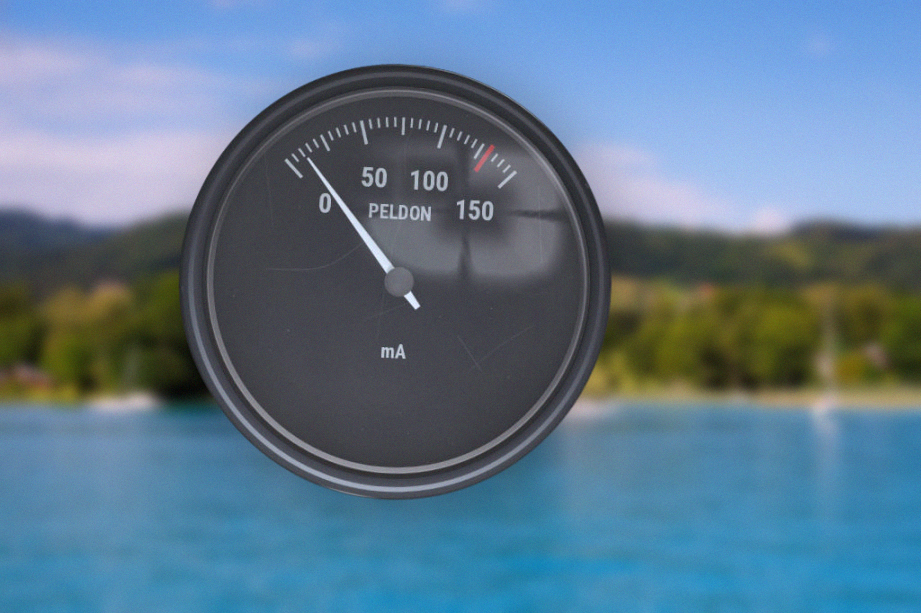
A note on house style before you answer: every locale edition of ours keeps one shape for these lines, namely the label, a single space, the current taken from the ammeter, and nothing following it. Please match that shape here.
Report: 10 mA
